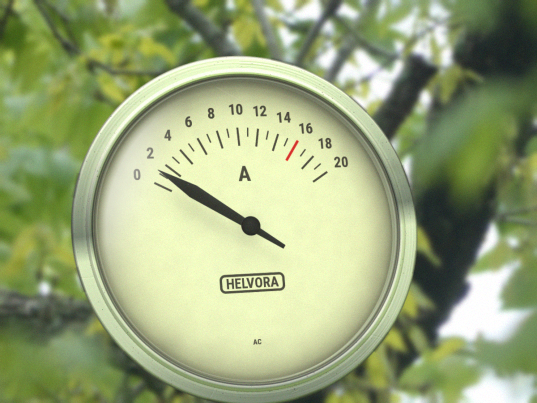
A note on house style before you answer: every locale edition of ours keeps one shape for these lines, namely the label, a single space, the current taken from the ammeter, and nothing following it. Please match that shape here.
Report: 1 A
